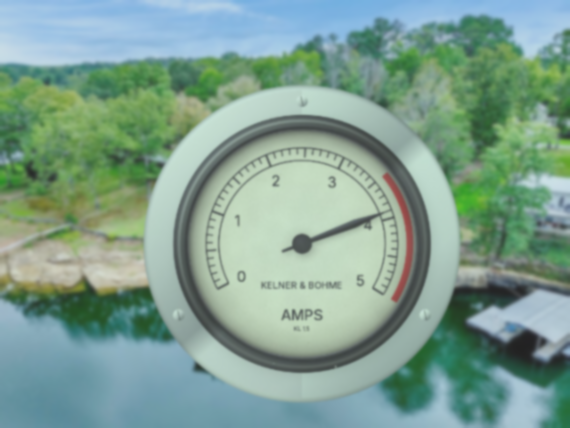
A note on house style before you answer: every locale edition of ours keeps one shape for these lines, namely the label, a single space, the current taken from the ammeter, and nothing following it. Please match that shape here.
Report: 3.9 A
